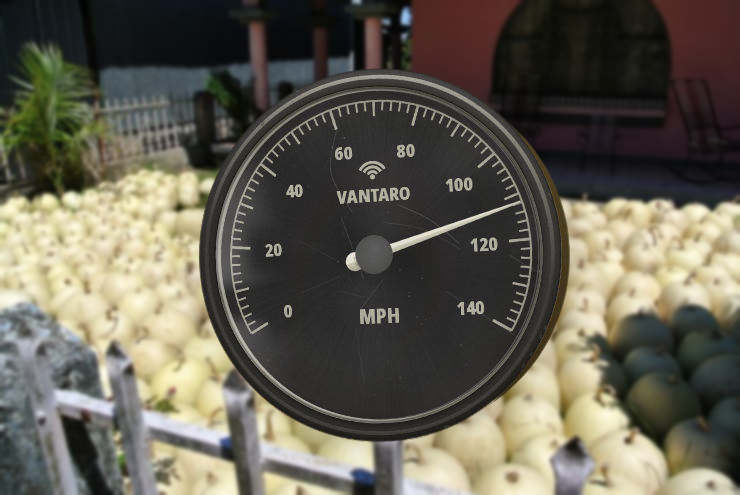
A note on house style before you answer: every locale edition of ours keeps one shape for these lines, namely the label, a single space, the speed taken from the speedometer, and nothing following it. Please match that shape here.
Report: 112 mph
